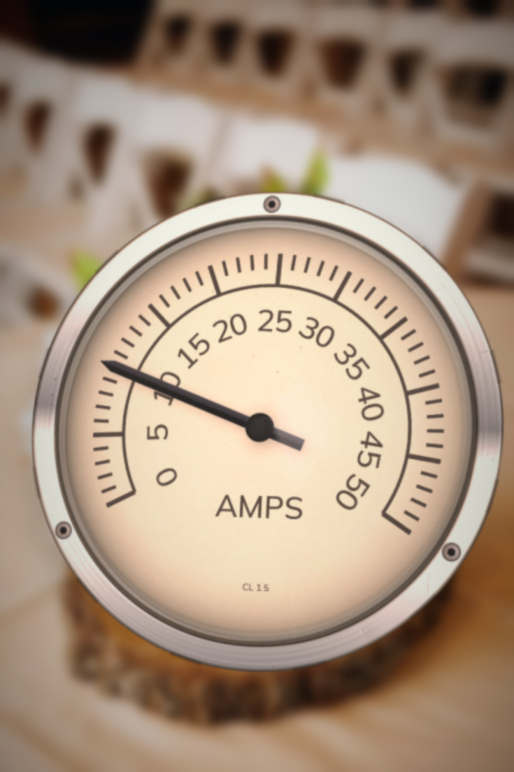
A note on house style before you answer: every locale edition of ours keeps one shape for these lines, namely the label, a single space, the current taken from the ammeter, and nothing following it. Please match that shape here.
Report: 10 A
